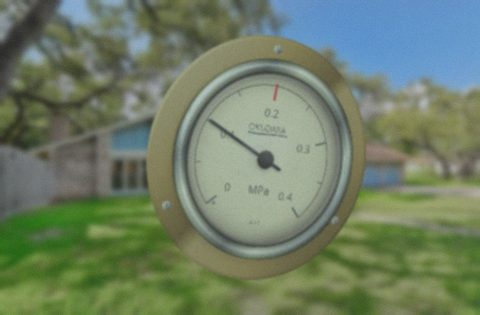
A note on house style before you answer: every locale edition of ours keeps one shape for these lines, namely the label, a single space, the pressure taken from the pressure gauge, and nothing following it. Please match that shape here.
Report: 0.1 MPa
